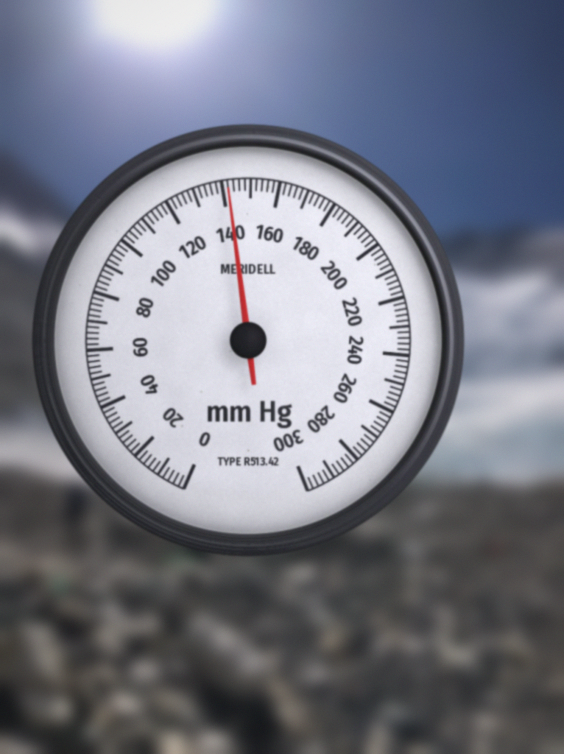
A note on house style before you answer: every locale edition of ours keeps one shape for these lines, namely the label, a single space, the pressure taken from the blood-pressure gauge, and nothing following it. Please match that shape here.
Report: 142 mmHg
